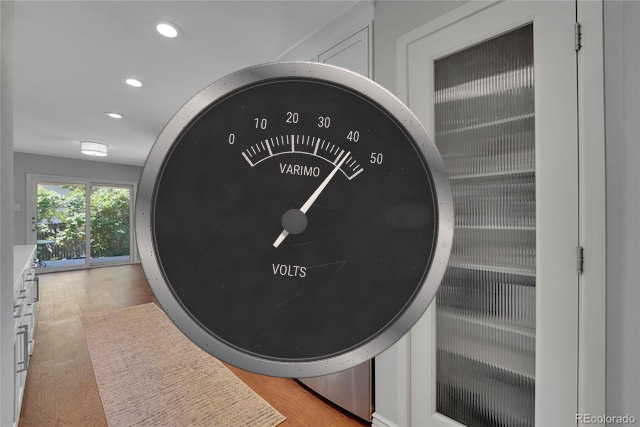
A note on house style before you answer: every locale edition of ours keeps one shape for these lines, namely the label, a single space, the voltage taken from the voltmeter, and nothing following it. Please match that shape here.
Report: 42 V
